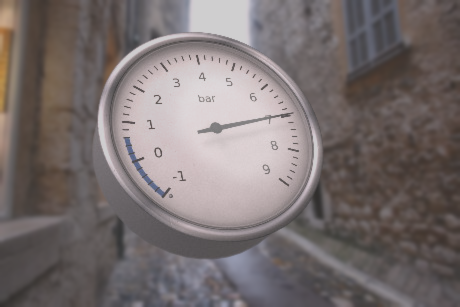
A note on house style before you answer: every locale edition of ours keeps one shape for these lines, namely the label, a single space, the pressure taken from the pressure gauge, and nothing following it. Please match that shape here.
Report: 7 bar
